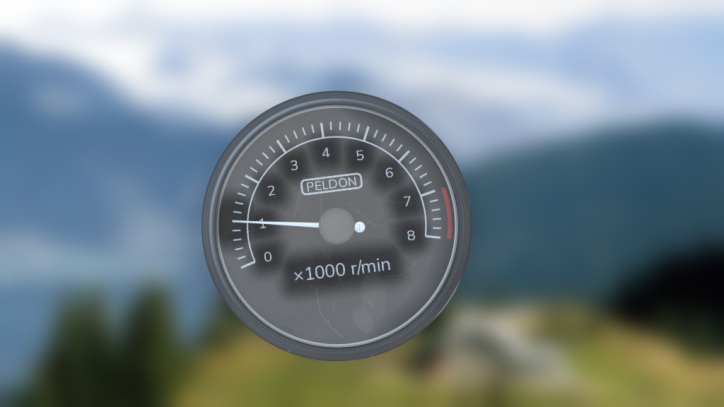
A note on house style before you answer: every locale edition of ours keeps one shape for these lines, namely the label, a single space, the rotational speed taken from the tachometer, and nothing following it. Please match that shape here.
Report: 1000 rpm
